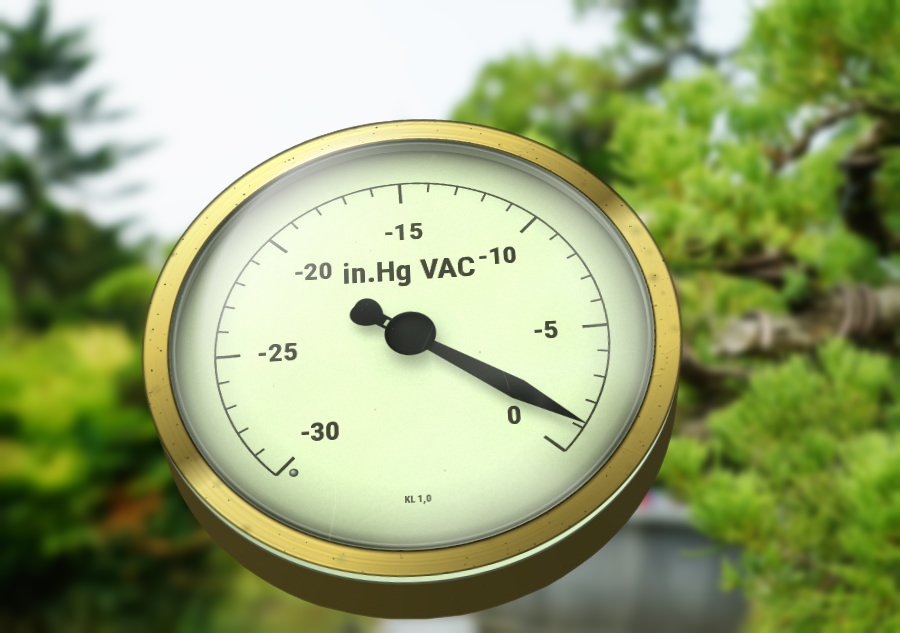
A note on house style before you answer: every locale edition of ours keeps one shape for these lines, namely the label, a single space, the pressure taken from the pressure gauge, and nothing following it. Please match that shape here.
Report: -1 inHg
